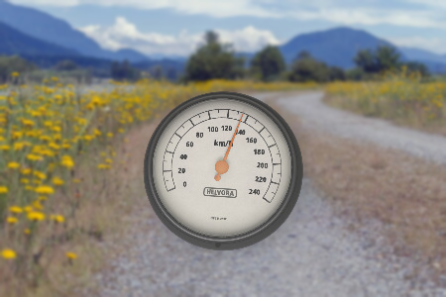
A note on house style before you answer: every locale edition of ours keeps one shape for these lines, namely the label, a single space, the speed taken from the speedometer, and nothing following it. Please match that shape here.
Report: 135 km/h
